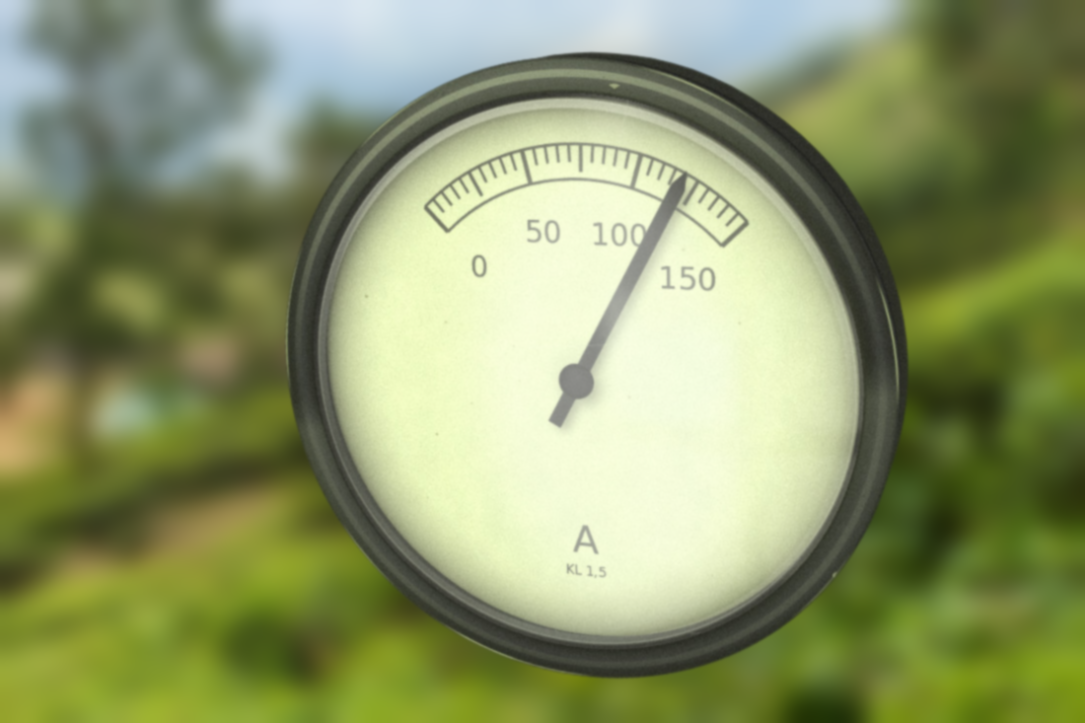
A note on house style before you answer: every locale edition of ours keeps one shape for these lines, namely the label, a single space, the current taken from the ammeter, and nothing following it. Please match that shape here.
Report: 120 A
